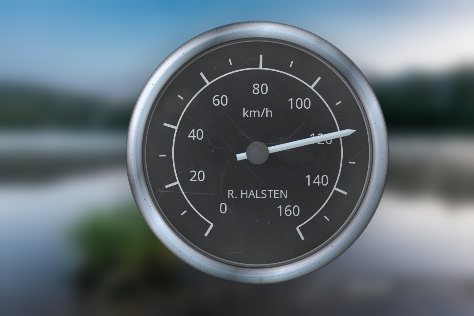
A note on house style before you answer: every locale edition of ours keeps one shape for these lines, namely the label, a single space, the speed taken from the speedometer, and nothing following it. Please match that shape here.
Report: 120 km/h
